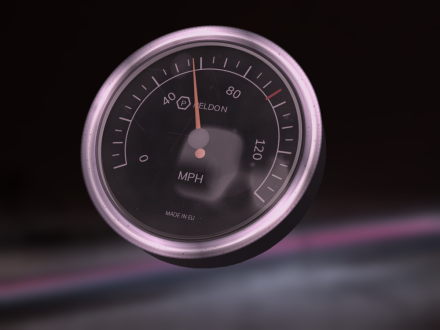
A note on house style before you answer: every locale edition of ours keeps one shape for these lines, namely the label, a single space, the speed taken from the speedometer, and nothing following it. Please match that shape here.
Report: 57.5 mph
